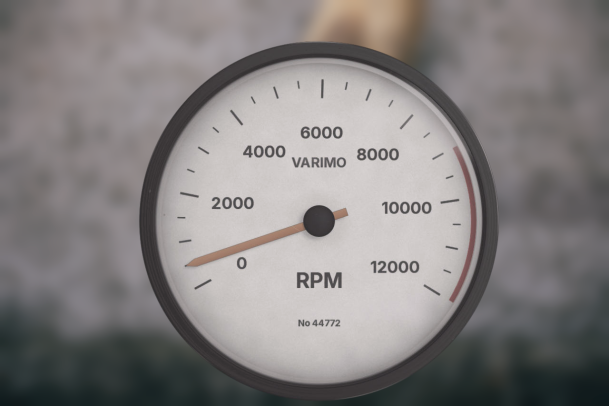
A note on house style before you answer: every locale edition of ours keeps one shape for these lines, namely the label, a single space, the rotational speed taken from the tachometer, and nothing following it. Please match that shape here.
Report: 500 rpm
